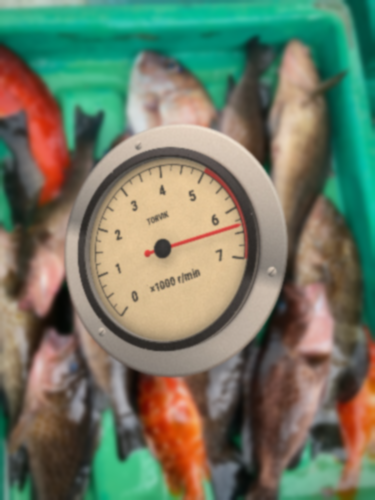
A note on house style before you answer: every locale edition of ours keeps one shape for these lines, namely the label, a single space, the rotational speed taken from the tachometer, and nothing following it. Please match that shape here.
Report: 6375 rpm
